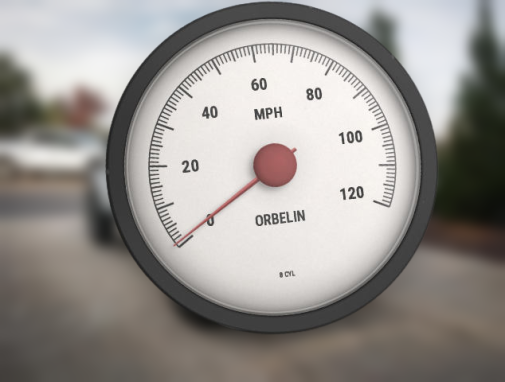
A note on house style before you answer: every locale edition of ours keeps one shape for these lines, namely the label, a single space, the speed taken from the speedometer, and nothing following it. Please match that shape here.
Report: 1 mph
